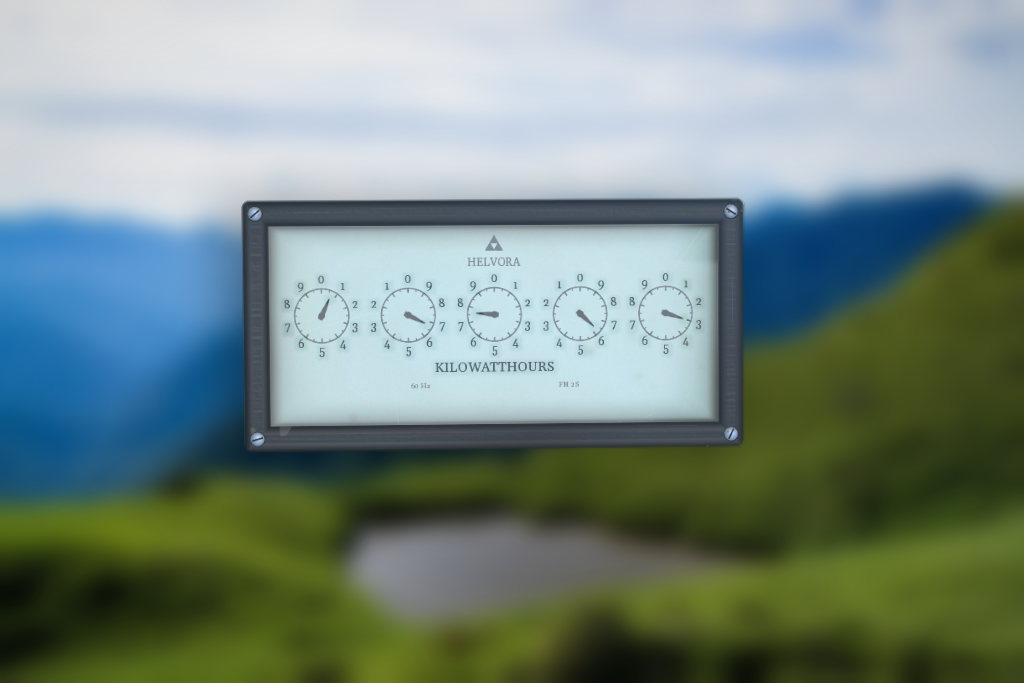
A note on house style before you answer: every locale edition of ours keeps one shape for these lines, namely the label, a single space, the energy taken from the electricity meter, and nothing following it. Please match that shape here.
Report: 6763 kWh
